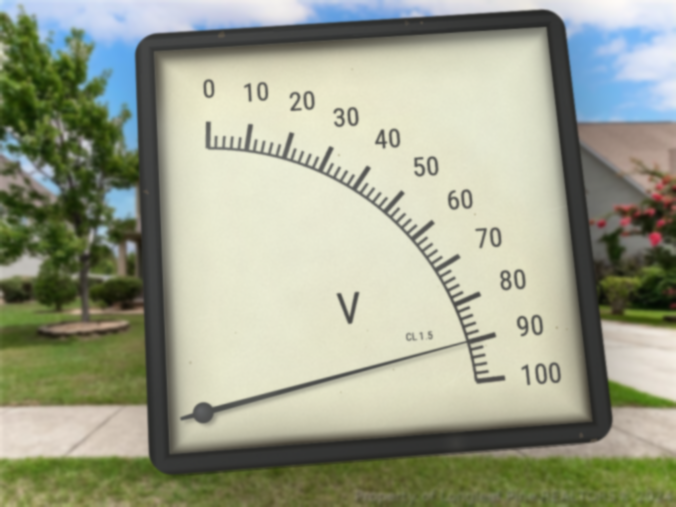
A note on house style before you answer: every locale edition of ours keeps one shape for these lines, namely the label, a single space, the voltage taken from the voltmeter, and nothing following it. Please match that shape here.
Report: 90 V
